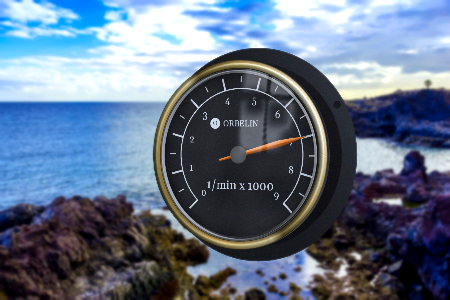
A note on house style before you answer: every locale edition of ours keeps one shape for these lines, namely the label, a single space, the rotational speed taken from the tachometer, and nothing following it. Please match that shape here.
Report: 7000 rpm
